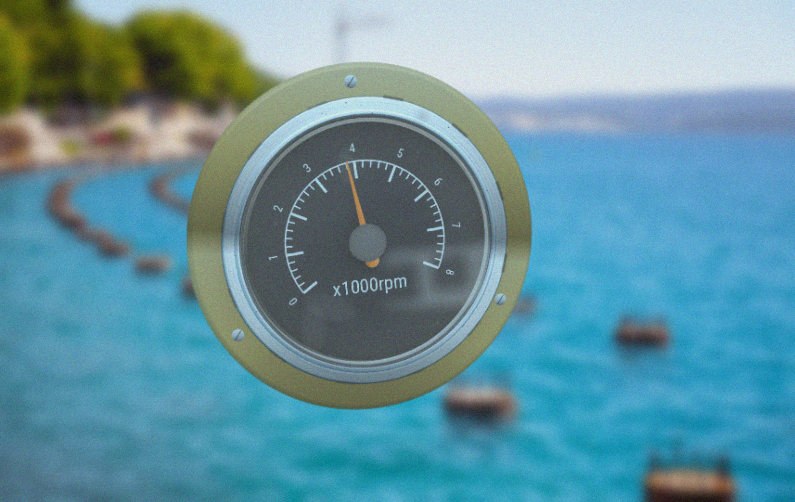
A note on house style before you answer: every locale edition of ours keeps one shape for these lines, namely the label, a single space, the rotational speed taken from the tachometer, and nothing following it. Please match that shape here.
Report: 3800 rpm
